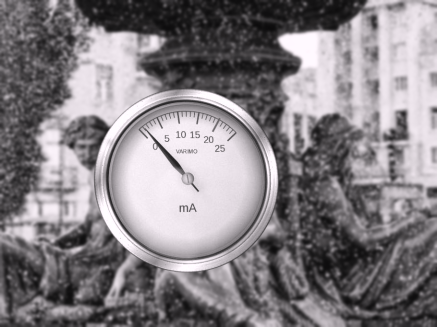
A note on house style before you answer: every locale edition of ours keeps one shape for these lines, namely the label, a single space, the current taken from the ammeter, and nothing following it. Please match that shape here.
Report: 1 mA
